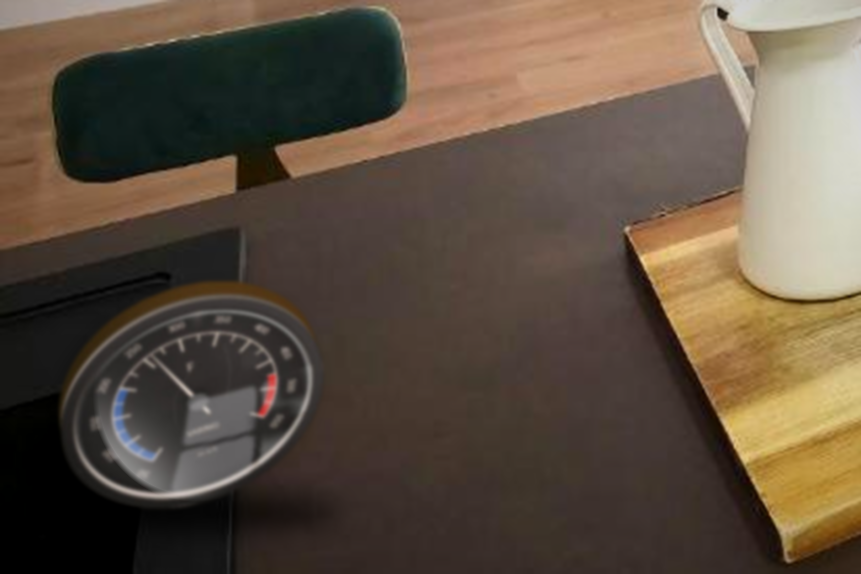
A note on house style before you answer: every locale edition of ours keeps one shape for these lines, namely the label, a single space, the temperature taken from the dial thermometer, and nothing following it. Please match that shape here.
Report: 262.5 °F
